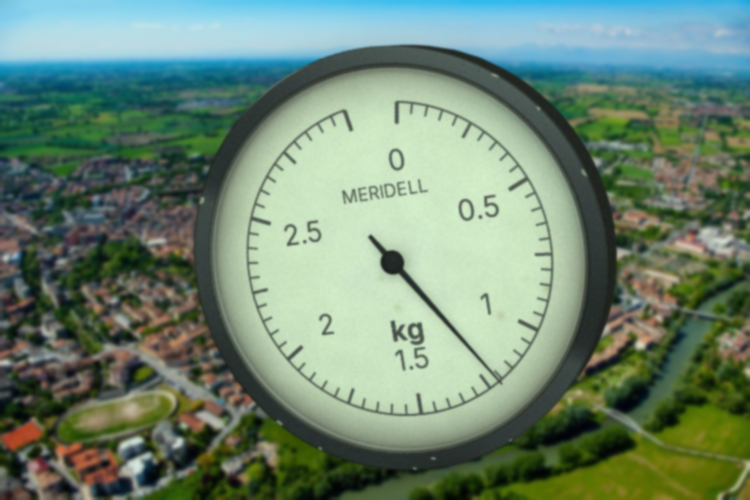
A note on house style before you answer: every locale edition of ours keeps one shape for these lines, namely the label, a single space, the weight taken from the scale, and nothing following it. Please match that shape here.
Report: 1.2 kg
